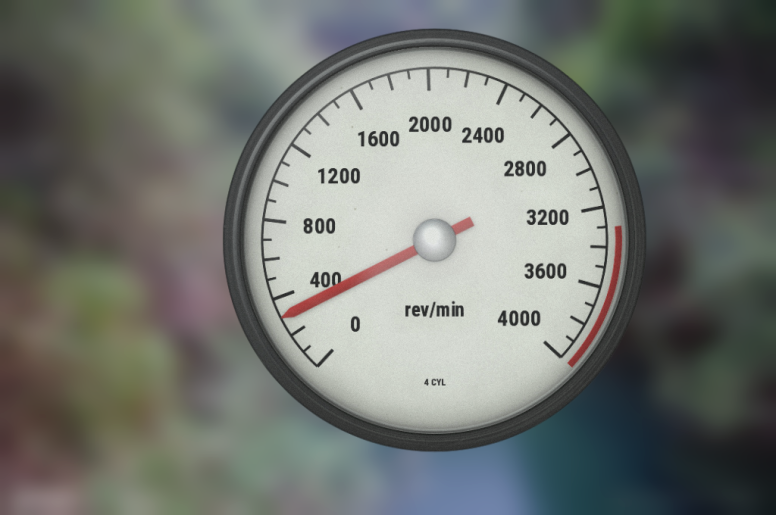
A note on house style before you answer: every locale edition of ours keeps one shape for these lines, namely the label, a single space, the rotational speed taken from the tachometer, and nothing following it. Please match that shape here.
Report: 300 rpm
